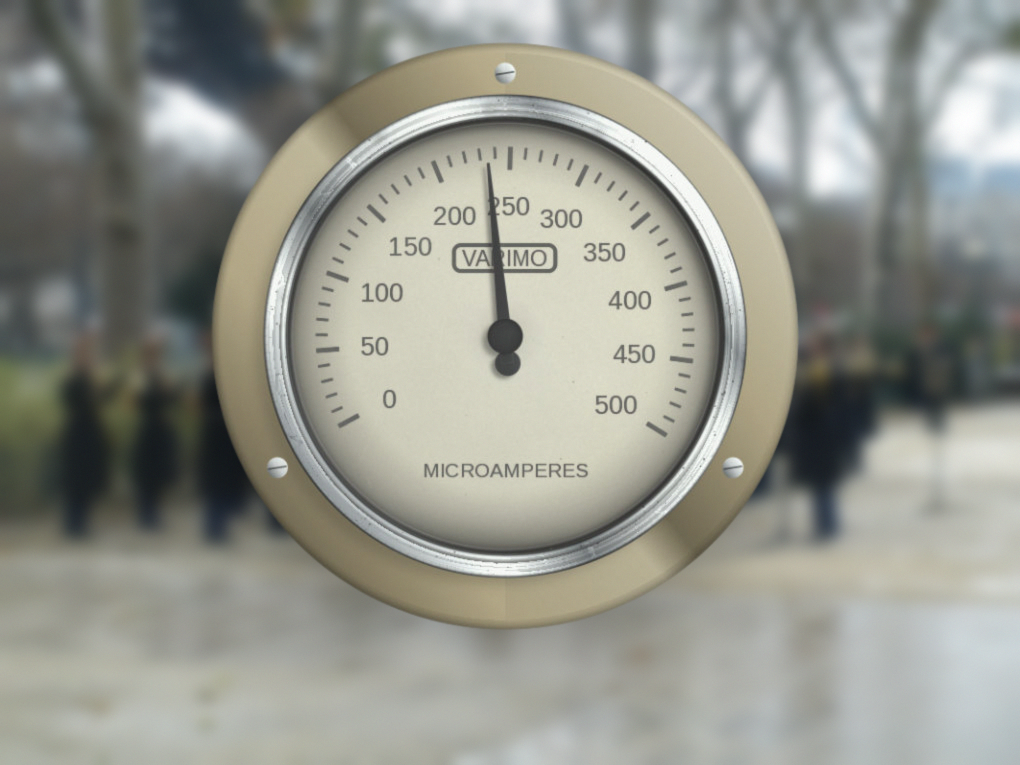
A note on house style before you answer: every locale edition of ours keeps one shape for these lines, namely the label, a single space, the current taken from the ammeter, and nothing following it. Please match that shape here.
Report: 235 µA
